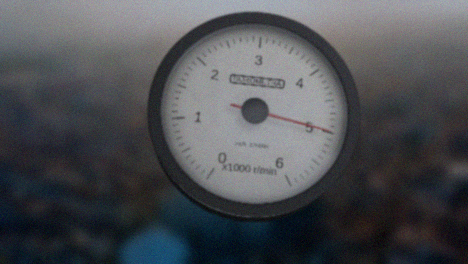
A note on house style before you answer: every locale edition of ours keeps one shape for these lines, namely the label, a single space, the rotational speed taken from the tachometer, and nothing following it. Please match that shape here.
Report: 5000 rpm
